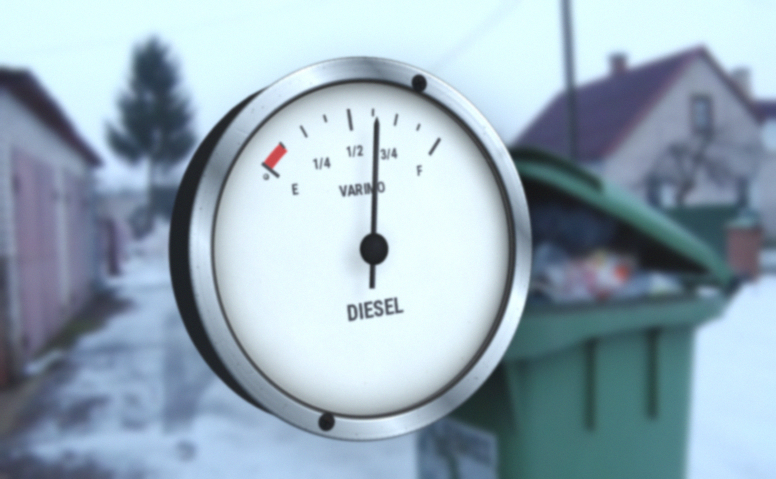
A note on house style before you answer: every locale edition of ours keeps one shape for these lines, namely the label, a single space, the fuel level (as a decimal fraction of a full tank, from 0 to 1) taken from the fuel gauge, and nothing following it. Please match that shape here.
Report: 0.625
